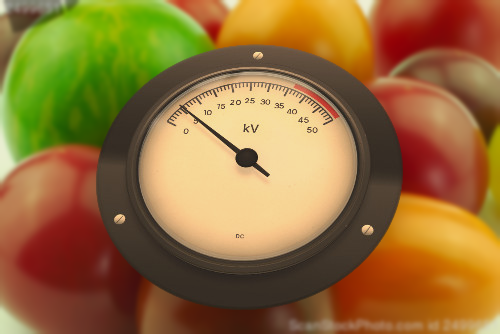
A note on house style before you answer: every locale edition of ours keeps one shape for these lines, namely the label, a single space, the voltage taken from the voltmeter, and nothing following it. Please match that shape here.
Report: 5 kV
